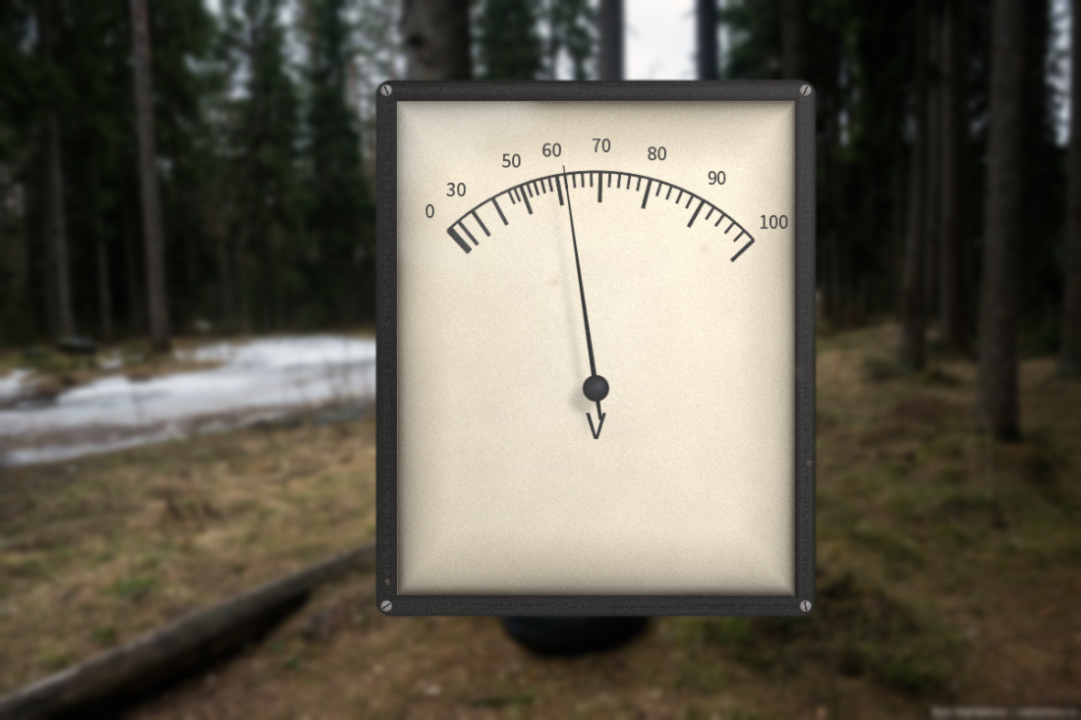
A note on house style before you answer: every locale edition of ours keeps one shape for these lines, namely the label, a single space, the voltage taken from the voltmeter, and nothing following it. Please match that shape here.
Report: 62 V
